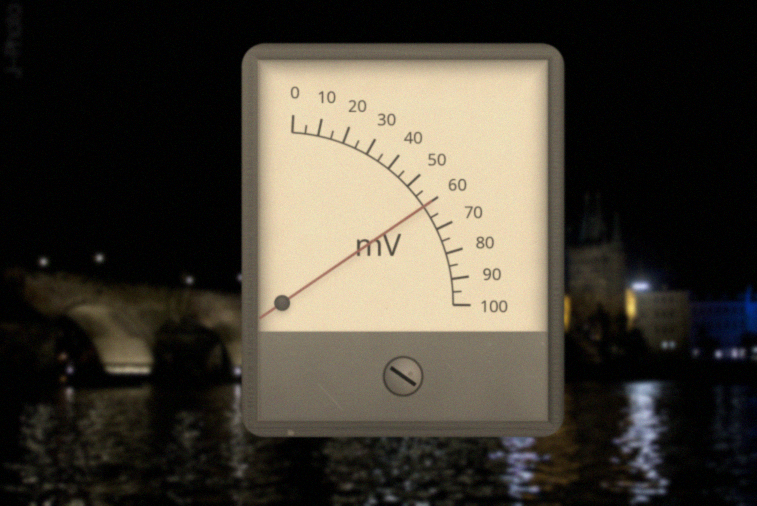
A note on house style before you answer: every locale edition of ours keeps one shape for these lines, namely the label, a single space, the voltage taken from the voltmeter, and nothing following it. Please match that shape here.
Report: 60 mV
